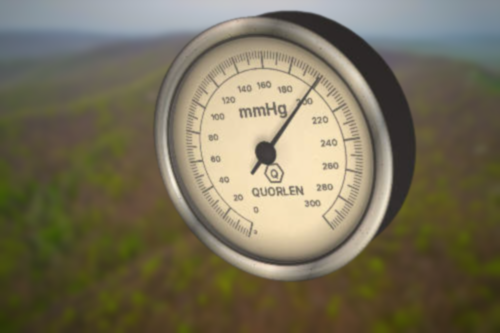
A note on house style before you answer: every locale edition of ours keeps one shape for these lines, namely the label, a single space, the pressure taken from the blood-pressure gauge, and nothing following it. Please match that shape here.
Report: 200 mmHg
